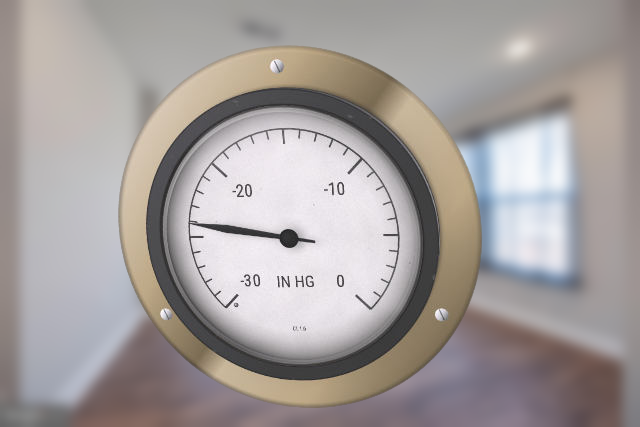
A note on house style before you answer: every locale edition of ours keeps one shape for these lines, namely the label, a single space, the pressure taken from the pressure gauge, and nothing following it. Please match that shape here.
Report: -24 inHg
